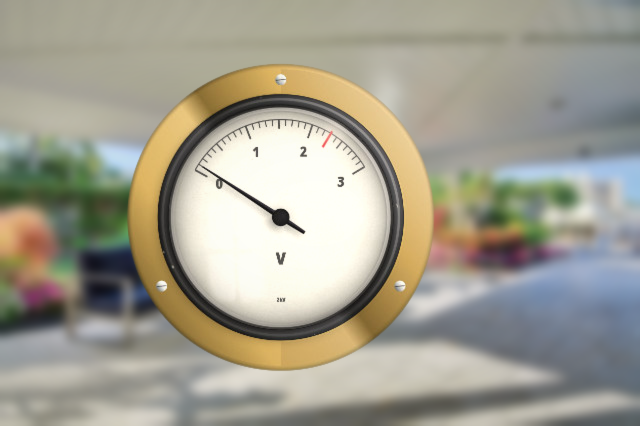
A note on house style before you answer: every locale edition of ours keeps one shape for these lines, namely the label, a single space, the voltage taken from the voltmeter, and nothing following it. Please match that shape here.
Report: 0.1 V
